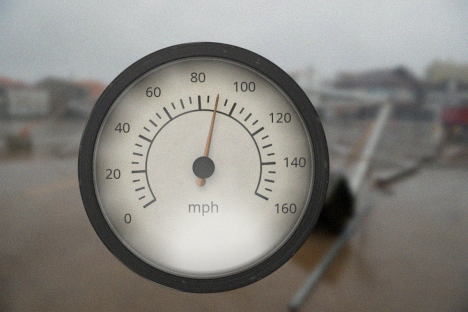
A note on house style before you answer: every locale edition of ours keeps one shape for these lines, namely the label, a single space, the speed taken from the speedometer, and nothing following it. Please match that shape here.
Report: 90 mph
